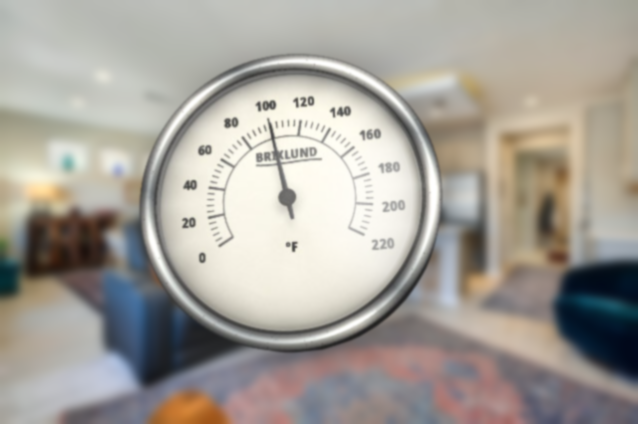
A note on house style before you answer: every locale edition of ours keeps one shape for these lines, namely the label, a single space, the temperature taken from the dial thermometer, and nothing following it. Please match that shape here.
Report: 100 °F
